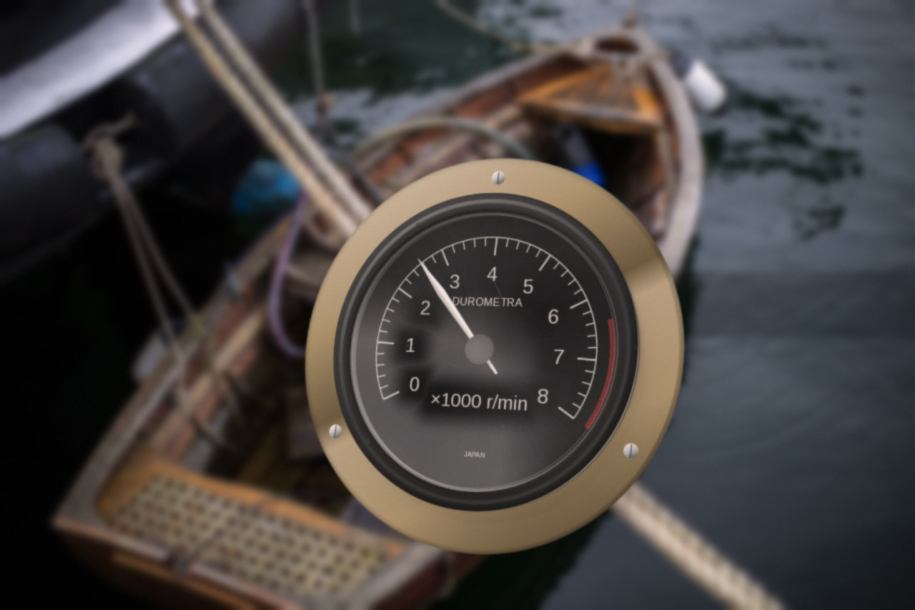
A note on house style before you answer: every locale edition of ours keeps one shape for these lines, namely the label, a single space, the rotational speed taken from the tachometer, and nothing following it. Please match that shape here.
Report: 2600 rpm
